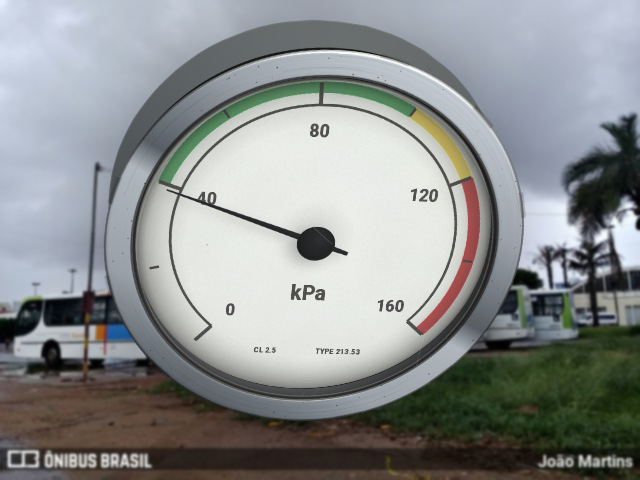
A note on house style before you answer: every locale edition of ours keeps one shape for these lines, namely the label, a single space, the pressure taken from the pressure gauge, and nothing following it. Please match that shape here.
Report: 40 kPa
